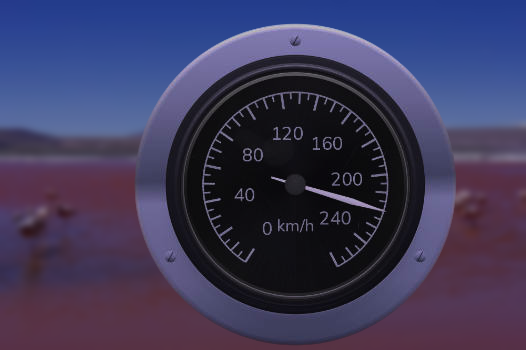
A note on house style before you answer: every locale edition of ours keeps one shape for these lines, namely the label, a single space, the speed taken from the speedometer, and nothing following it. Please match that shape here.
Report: 220 km/h
